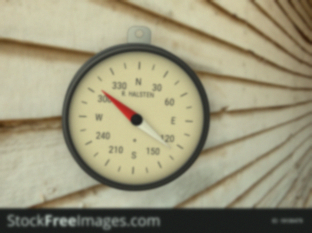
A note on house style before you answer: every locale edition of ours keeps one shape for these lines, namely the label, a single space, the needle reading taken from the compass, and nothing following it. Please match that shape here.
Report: 307.5 °
